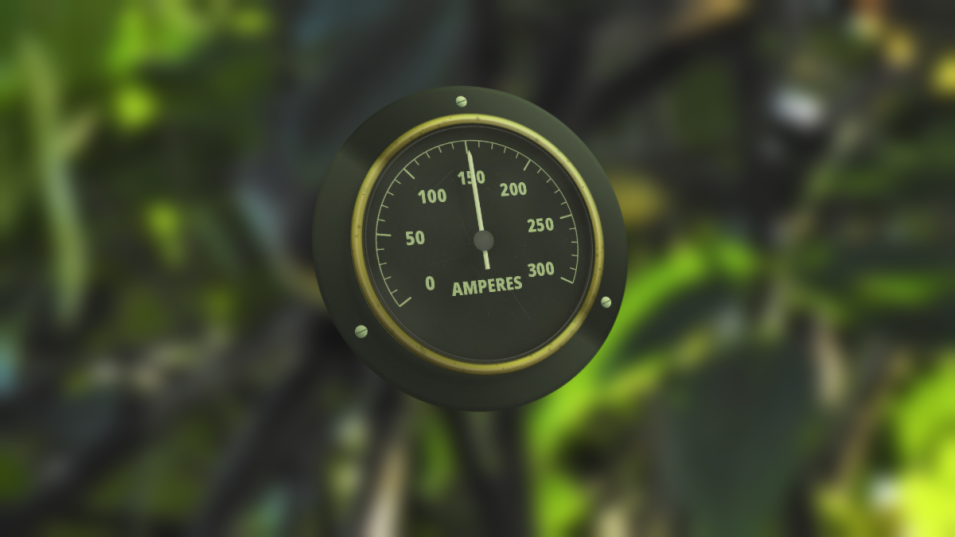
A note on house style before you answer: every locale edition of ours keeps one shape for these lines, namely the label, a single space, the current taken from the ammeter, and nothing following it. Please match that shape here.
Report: 150 A
